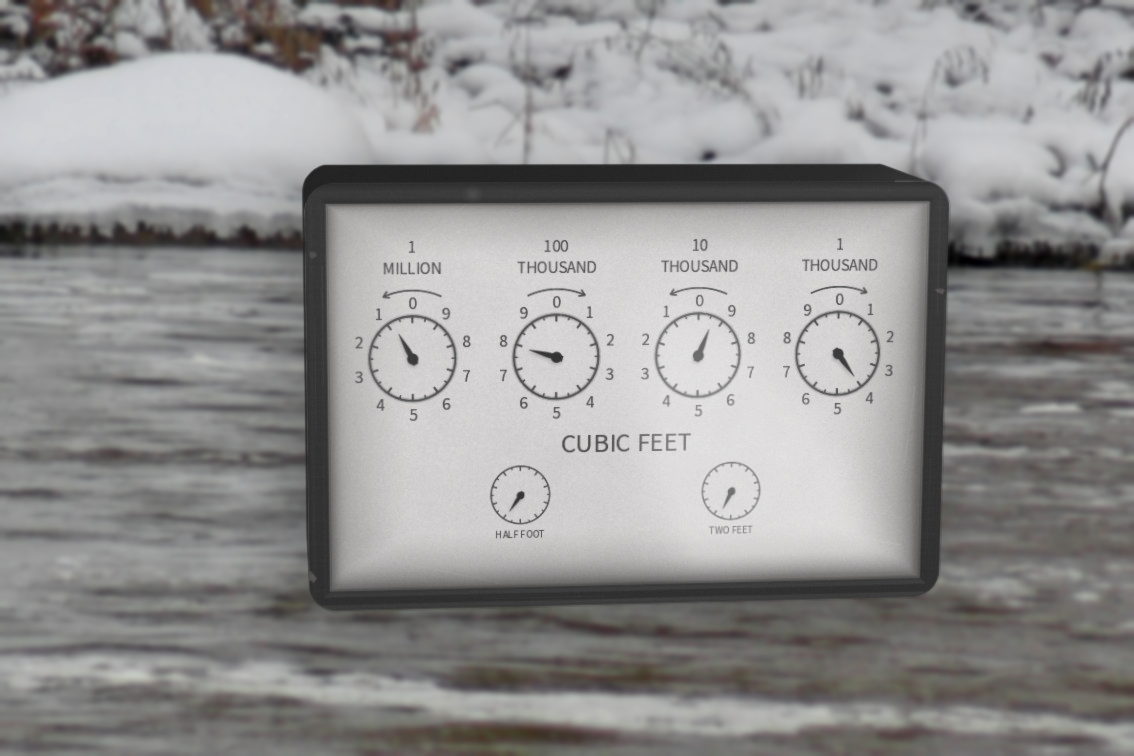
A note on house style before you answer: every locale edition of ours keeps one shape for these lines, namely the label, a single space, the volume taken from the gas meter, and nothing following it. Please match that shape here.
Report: 79400 ft³
